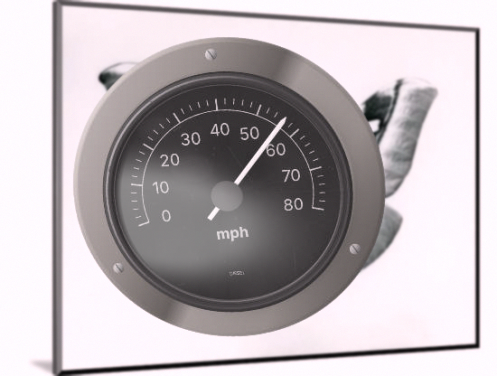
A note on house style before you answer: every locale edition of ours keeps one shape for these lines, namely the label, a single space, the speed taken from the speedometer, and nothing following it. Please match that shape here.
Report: 56 mph
